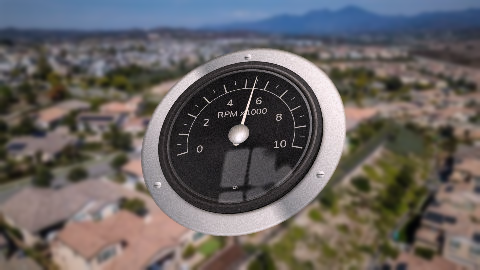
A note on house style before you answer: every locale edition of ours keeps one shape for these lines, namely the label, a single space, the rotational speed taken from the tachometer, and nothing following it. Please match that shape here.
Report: 5500 rpm
